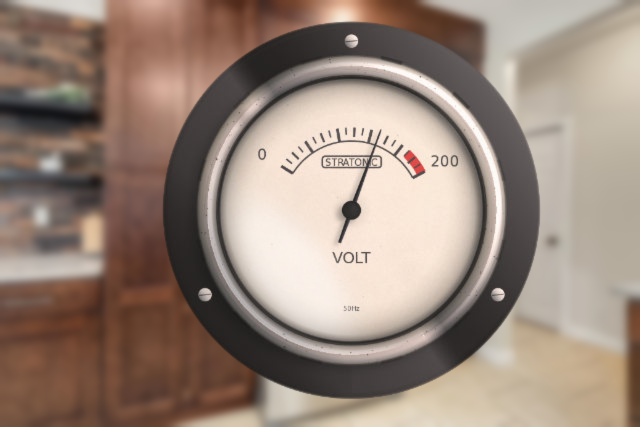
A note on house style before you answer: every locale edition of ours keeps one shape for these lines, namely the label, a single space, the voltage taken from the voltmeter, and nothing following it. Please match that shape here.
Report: 130 V
